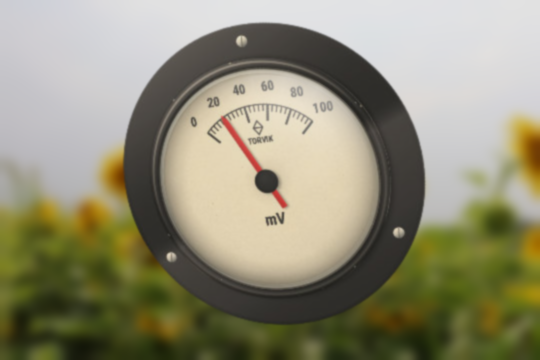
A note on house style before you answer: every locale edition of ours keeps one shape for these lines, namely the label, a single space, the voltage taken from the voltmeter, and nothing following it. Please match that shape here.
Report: 20 mV
